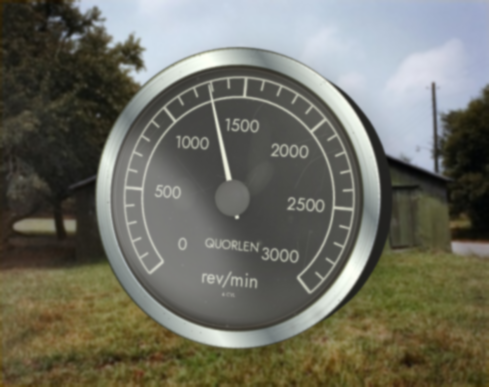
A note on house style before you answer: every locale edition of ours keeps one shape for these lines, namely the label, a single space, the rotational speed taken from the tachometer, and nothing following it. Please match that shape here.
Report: 1300 rpm
